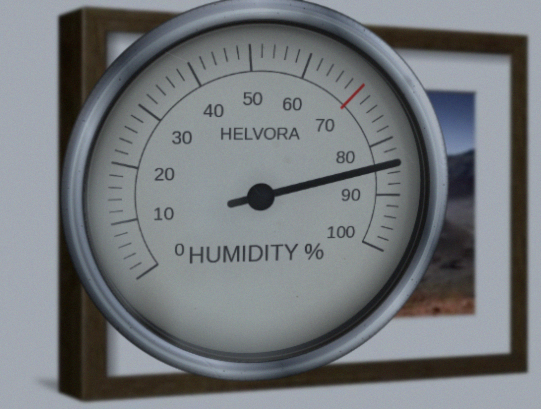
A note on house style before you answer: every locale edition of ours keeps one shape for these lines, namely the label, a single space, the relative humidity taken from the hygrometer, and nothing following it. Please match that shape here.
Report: 84 %
